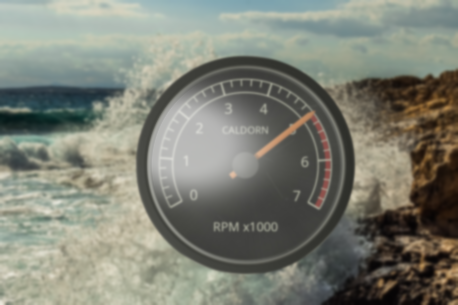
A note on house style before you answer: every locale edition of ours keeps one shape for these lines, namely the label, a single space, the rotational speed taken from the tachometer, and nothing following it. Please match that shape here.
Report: 5000 rpm
